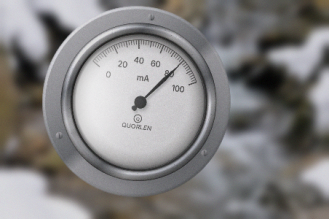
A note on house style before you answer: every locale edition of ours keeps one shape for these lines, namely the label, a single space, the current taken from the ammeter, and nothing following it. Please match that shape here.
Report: 80 mA
